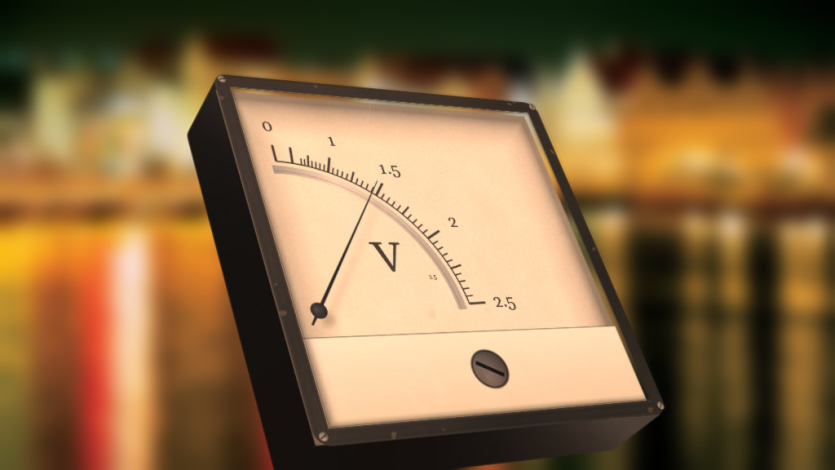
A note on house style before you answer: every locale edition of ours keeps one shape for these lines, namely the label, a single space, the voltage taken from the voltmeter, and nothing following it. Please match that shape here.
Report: 1.45 V
